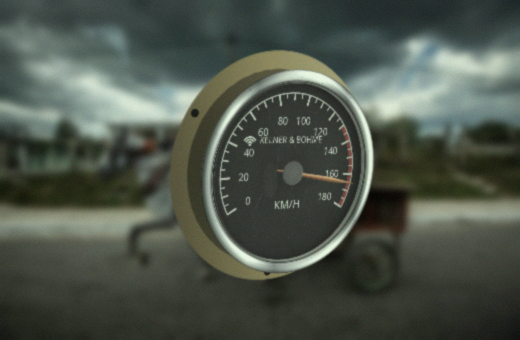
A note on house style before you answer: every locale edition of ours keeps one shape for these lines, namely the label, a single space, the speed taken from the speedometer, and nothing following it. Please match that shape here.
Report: 165 km/h
